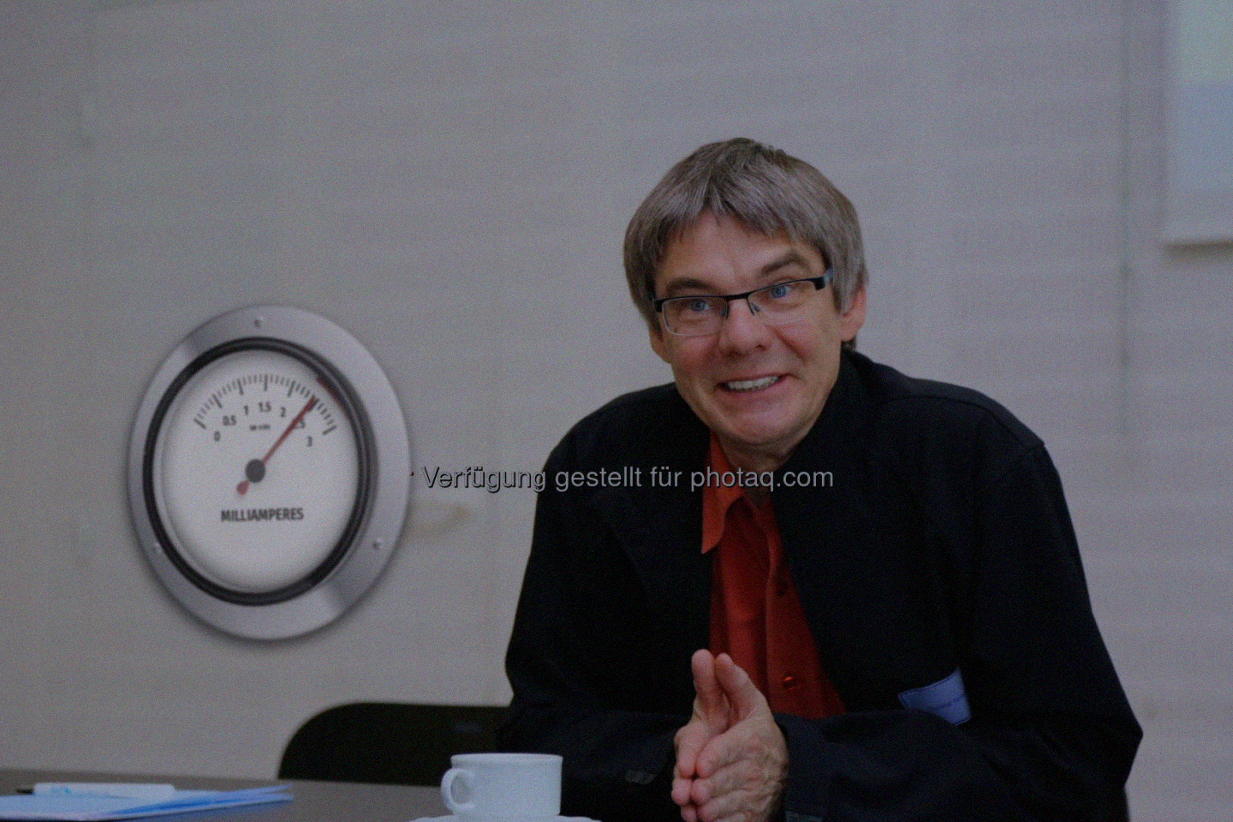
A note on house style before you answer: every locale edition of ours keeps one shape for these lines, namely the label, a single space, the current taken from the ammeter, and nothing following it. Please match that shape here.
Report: 2.5 mA
